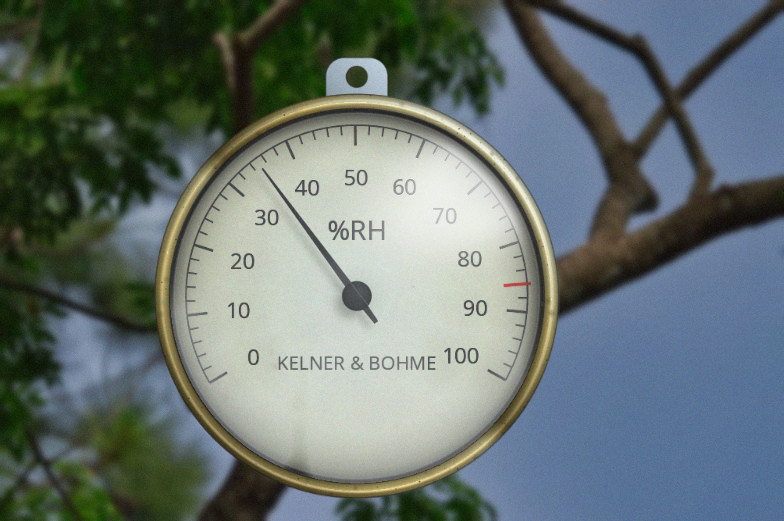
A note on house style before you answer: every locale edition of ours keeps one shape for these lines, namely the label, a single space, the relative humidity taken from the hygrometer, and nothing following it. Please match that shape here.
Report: 35 %
